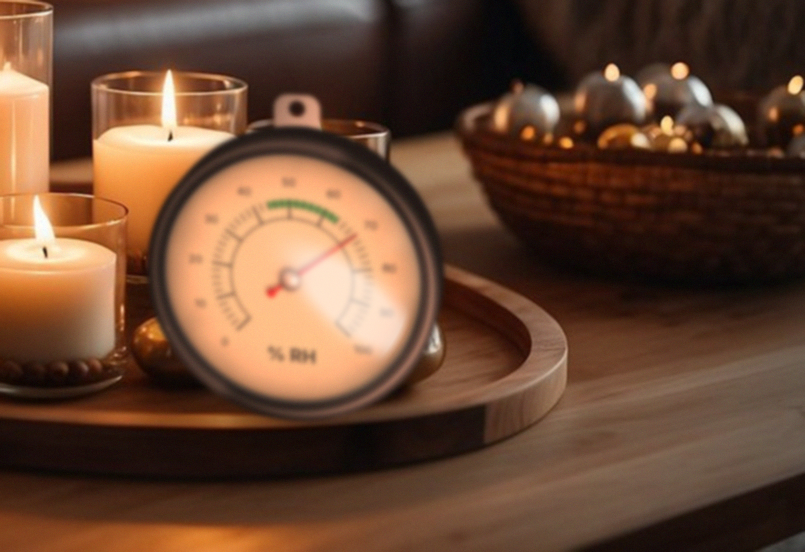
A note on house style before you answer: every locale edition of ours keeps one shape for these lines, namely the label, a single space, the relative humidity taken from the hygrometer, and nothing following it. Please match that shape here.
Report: 70 %
